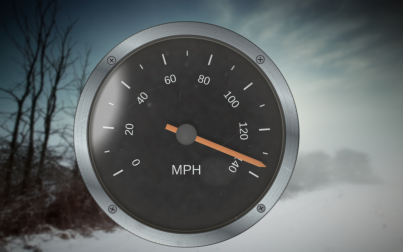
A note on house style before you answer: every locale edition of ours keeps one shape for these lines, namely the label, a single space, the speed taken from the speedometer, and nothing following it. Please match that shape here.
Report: 135 mph
